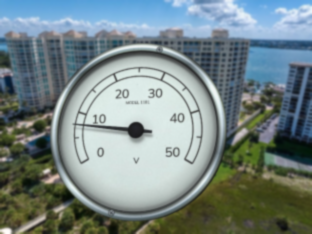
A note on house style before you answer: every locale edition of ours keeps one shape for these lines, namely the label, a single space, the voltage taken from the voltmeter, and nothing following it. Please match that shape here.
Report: 7.5 V
